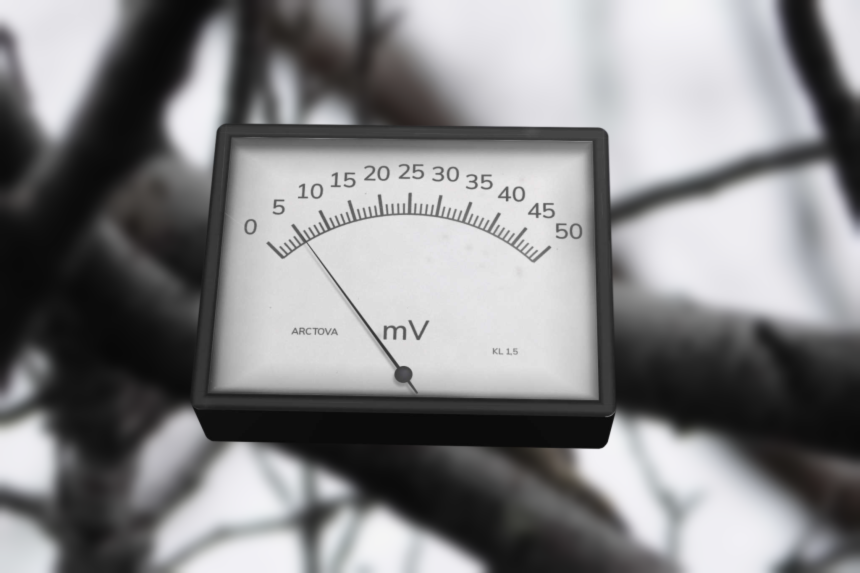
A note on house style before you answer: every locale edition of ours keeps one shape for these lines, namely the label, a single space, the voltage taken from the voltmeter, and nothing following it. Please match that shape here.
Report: 5 mV
